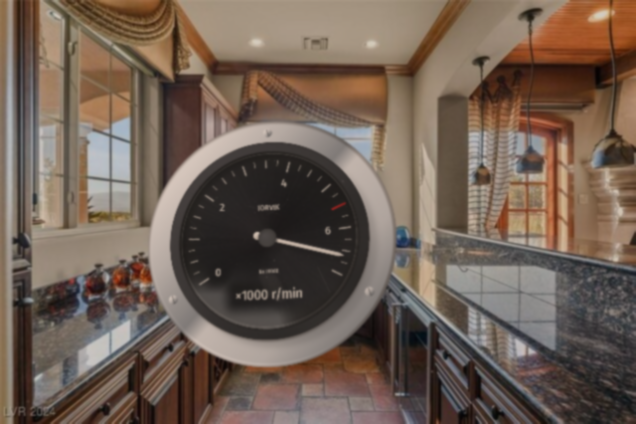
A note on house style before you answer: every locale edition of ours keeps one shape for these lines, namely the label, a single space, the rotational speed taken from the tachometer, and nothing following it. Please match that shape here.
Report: 6625 rpm
